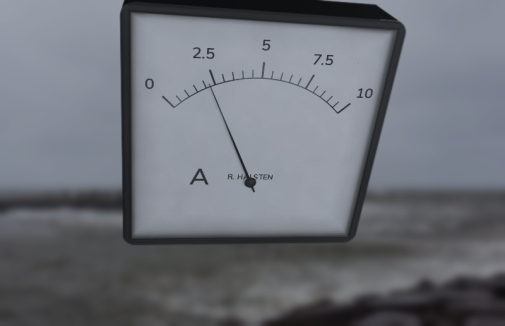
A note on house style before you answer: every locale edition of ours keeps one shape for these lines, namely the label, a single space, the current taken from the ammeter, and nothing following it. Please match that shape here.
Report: 2.25 A
